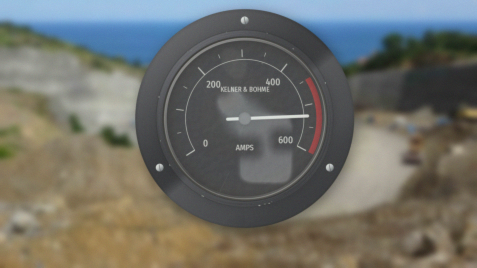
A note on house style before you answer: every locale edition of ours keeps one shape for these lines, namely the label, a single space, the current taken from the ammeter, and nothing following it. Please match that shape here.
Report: 525 A
